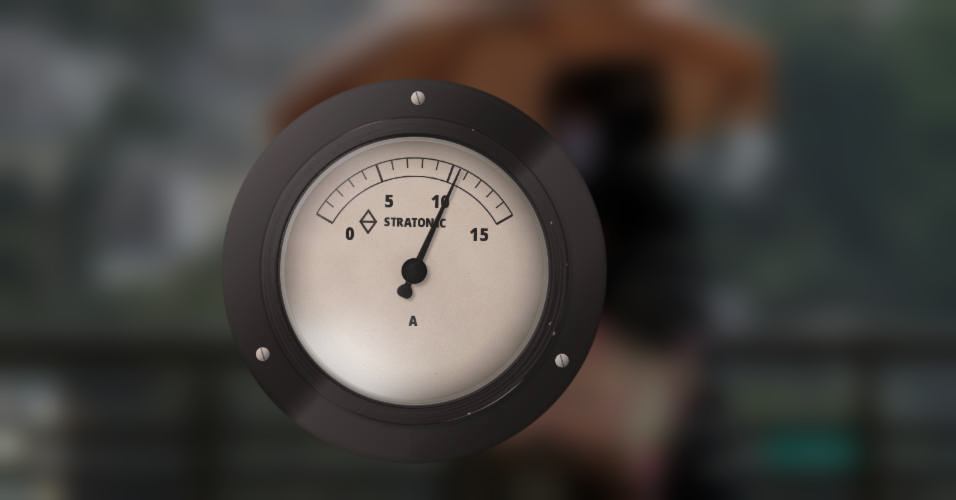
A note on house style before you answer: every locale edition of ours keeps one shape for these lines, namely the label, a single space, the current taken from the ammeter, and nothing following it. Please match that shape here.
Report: 10.5 A
